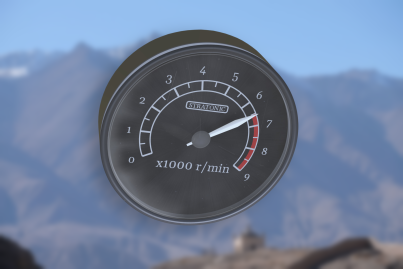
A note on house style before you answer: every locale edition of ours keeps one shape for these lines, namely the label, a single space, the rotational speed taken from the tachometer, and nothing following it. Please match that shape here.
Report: 6500 rpm
